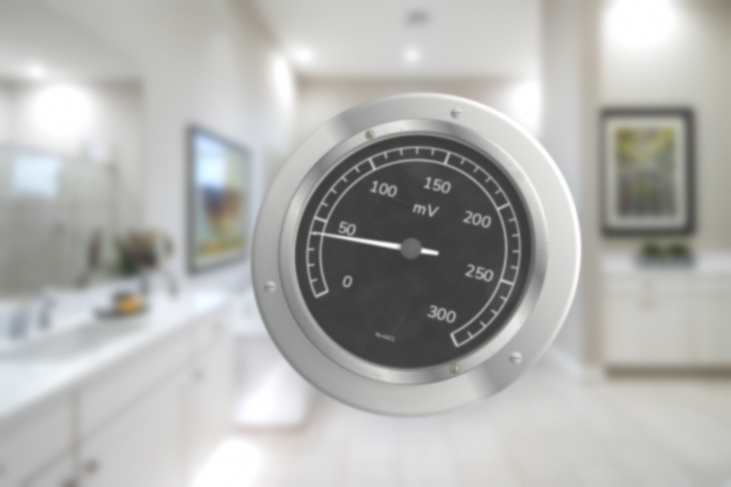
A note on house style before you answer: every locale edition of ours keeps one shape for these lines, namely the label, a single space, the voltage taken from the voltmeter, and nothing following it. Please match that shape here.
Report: 40 mV
